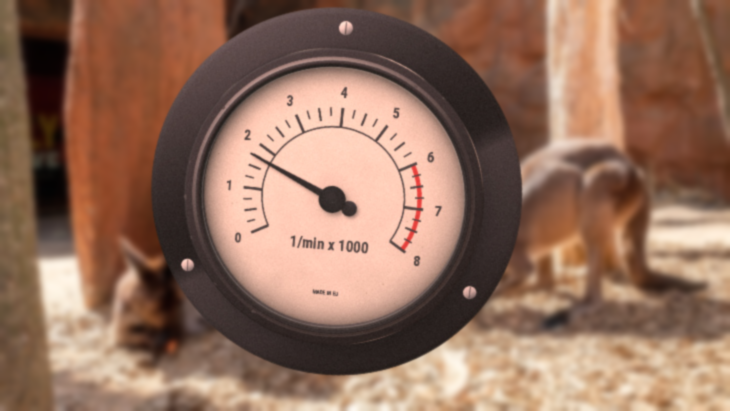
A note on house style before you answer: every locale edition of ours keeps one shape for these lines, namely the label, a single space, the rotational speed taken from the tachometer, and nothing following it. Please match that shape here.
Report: 1750 rpm
